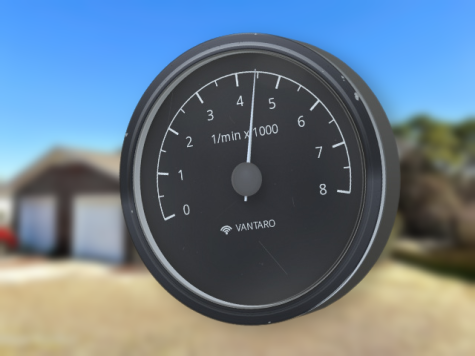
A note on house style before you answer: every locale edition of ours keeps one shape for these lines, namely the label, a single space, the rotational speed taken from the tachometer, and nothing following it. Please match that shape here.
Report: 4500 rpm
